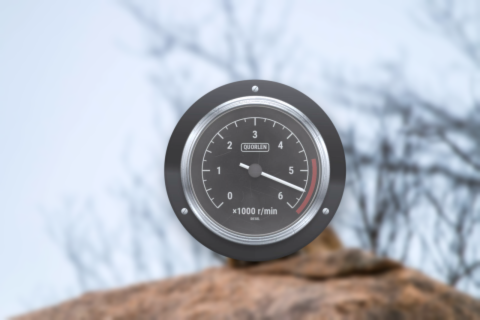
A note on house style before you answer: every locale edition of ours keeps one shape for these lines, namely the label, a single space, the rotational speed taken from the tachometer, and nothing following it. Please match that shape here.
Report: 5500 rpm
